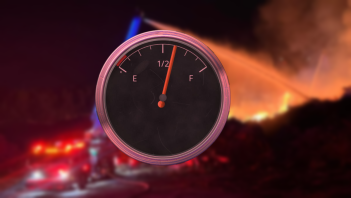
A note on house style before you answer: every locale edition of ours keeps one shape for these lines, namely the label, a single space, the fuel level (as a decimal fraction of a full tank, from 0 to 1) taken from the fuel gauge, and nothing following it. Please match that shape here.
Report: 0.625
